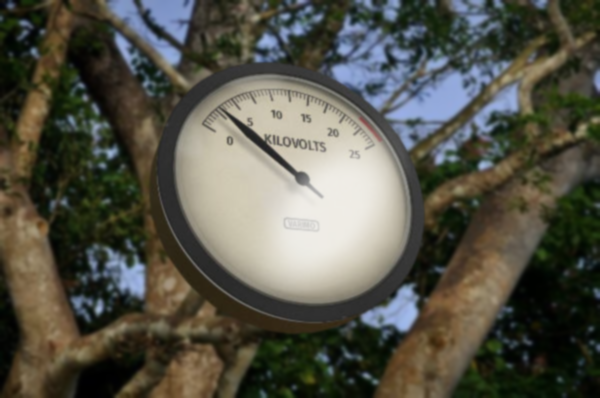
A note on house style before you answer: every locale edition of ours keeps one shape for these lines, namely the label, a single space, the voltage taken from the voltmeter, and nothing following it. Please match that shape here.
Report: 2.5 kV
